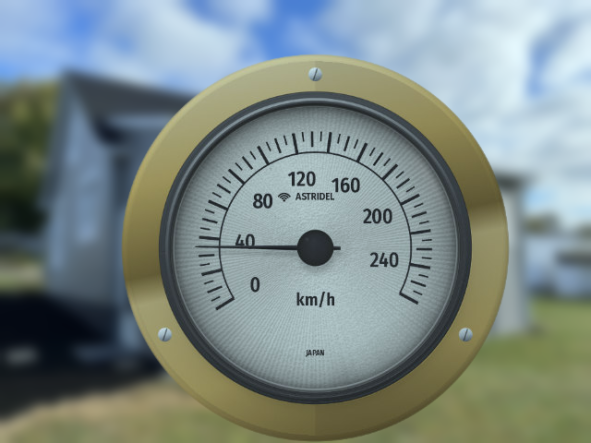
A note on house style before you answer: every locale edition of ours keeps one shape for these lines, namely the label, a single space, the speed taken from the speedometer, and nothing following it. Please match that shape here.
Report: 35 km/h
